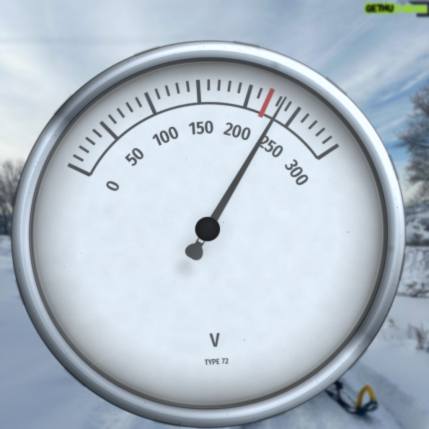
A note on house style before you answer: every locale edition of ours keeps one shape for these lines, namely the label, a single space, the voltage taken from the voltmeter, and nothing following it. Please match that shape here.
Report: 235 V
